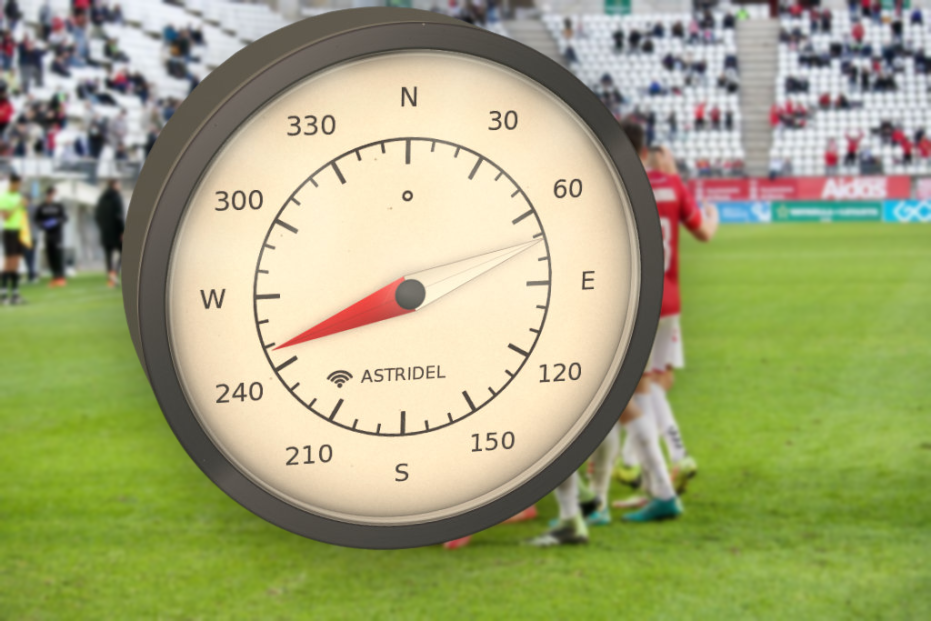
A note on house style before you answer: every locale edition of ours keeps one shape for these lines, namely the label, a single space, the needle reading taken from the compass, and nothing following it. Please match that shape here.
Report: 250 °
